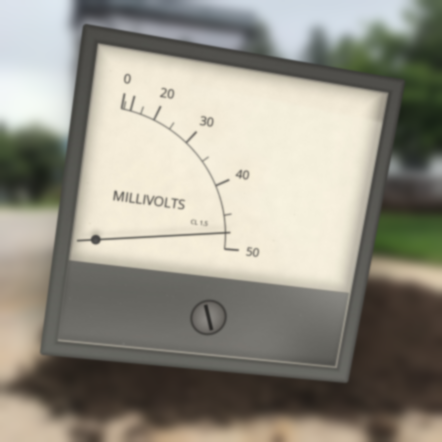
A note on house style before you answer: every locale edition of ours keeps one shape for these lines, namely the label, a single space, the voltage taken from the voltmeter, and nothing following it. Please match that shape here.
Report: 47.5 mV
